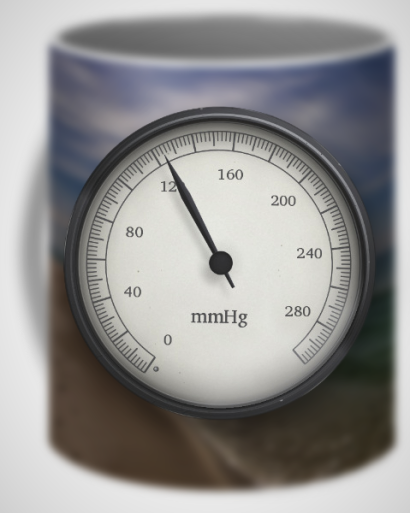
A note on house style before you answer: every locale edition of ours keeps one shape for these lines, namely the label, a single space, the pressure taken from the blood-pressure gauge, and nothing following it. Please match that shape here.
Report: 124 mmHg
